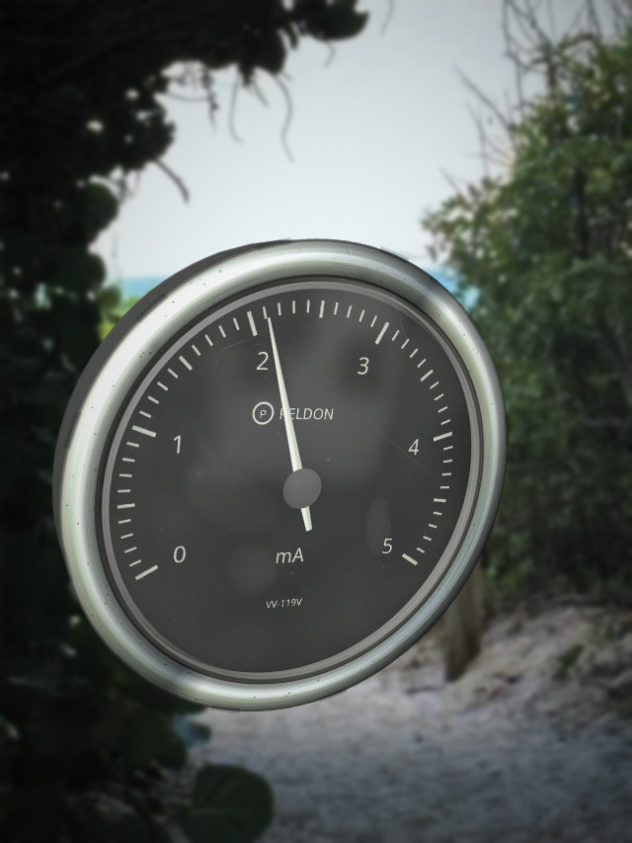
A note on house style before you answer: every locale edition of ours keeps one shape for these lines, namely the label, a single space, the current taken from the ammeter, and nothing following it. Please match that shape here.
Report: 2.1 mA
